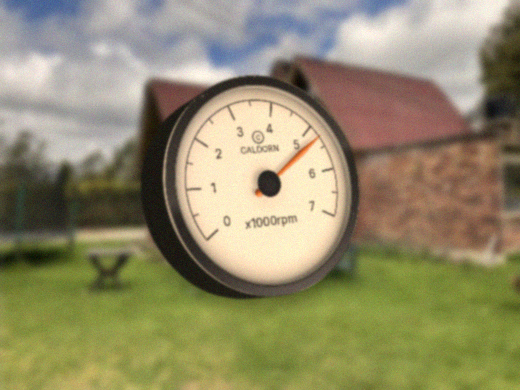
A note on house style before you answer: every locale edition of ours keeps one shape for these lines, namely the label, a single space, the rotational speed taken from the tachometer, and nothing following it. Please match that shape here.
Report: 5250 rpm
